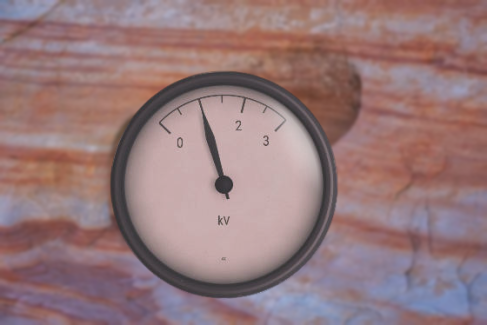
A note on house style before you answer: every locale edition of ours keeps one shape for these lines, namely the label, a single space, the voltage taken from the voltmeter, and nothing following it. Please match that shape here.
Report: 1 kV
